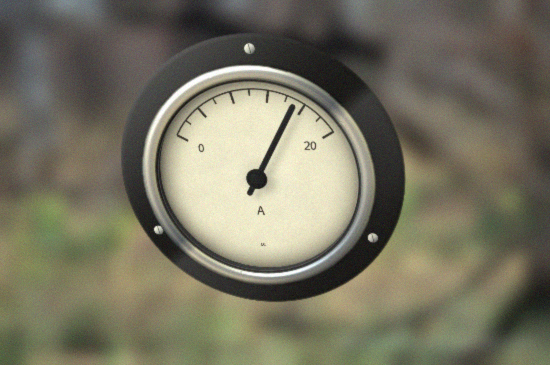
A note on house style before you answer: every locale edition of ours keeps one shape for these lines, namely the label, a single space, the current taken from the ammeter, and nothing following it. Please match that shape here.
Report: 15 A
